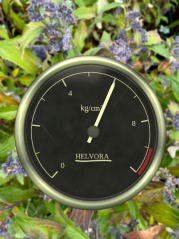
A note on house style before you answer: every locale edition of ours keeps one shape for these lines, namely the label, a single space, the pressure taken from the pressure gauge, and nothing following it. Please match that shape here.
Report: 6 kg/cm²
